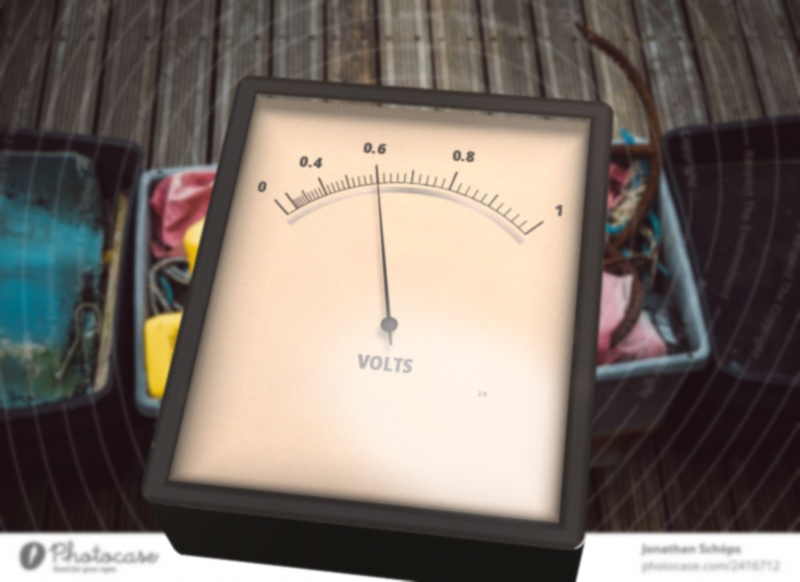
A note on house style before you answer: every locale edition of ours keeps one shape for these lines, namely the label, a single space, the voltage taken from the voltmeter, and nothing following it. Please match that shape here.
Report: 0.6 V
